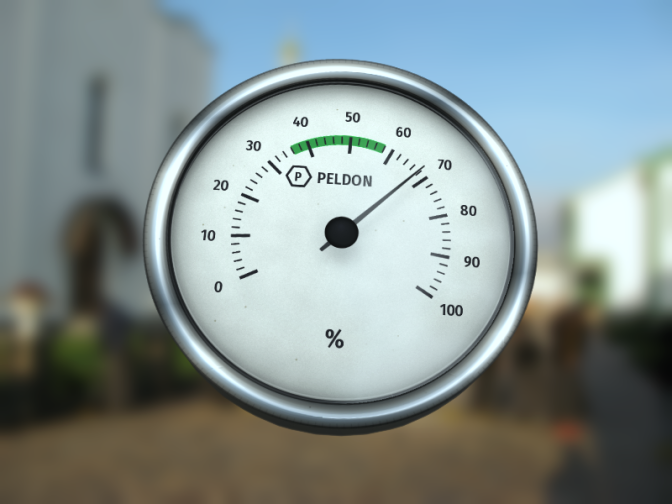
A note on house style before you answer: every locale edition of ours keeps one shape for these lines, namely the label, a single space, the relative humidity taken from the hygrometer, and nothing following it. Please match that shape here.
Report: 68 %
